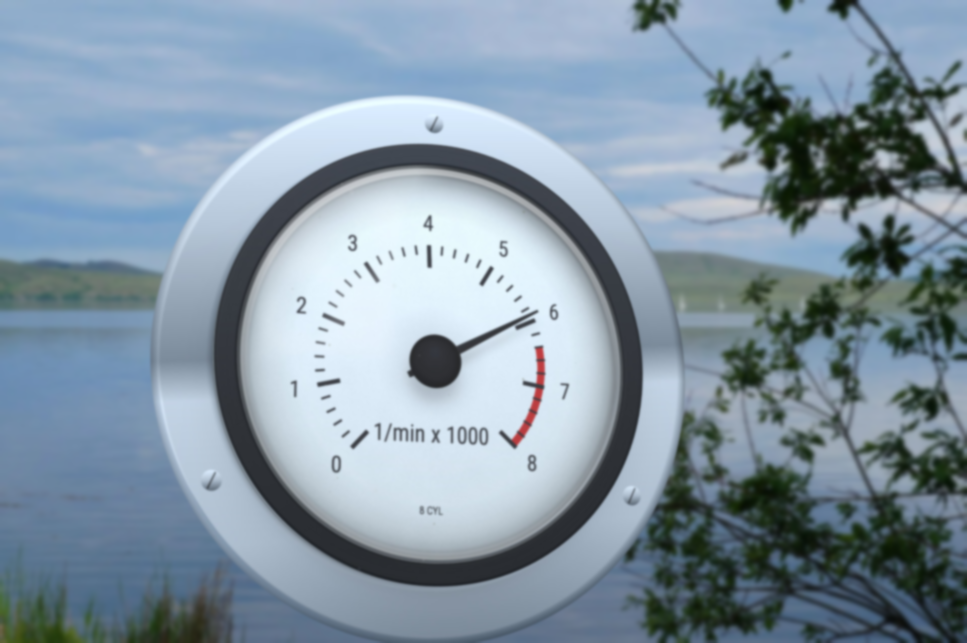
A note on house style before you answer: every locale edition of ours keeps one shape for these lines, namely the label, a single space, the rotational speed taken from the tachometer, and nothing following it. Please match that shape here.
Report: 5900 rpm
